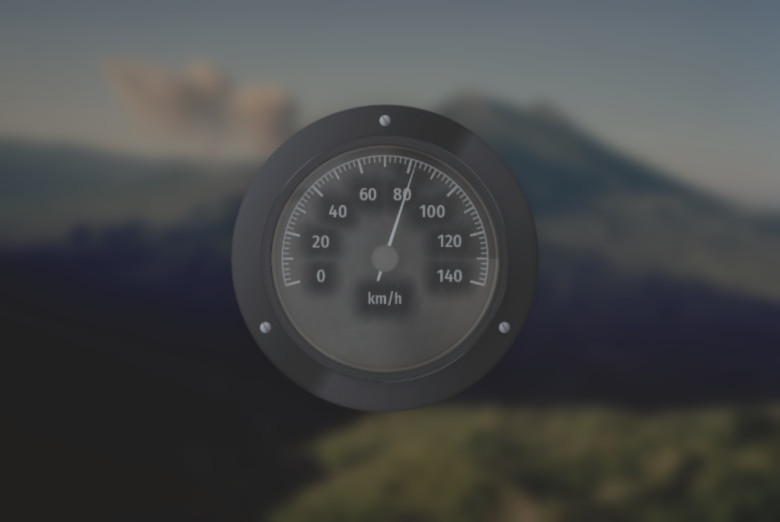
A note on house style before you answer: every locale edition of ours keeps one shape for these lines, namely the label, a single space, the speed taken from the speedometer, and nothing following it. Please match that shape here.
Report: 82 km/h
